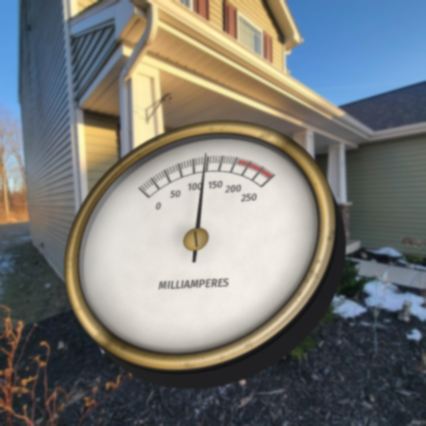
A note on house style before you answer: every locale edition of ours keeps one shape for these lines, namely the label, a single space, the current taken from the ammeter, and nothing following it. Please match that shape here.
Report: 125 mA
